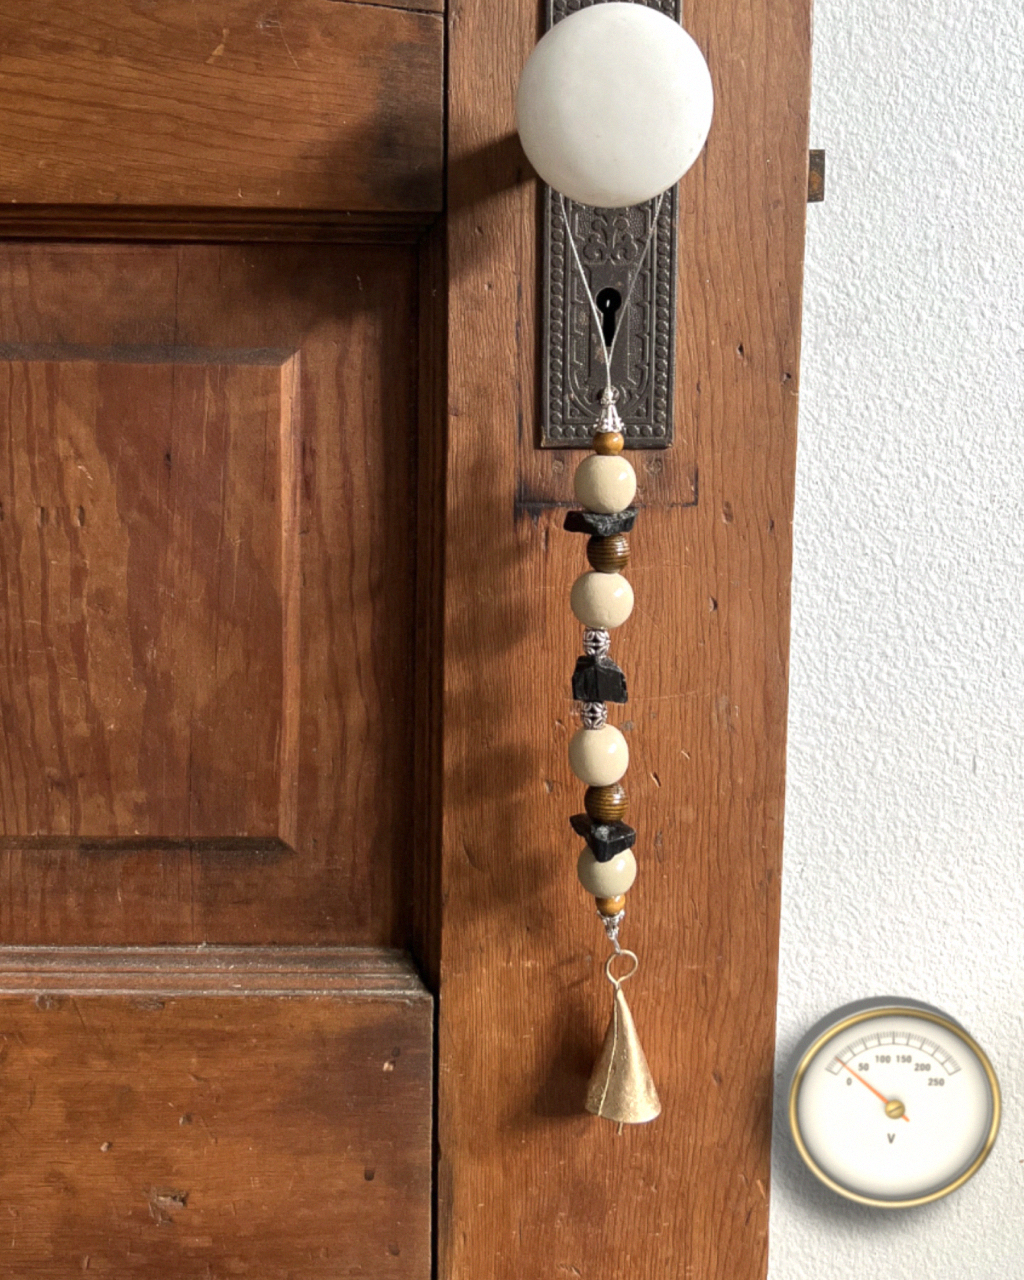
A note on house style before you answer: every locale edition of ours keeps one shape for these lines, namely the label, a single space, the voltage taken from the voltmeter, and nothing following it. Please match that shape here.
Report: 25 V
